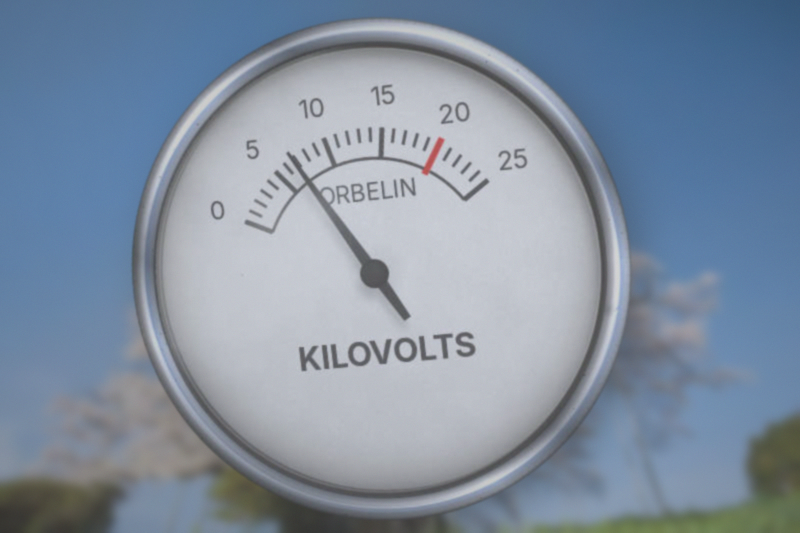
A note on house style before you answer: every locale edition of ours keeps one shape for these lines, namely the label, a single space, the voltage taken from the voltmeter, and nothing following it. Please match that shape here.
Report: 7 kV
